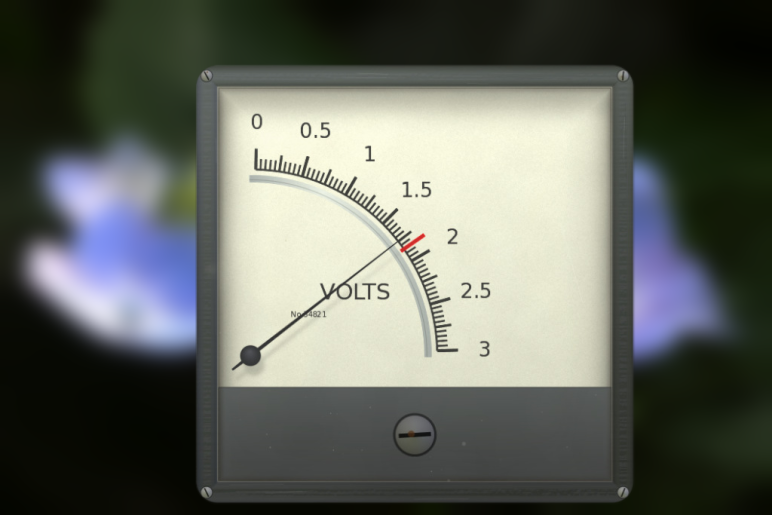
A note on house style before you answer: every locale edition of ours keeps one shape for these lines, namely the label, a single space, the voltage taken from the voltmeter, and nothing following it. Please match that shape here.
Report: 1.75 V
